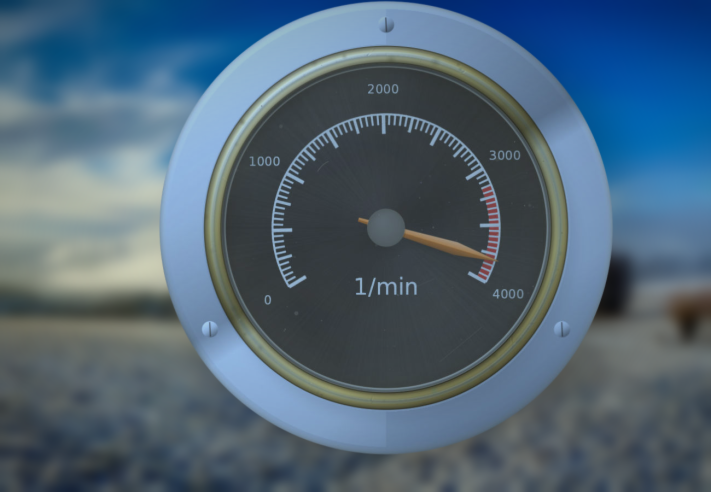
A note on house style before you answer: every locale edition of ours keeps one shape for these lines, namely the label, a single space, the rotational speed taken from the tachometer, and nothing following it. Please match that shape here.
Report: 3800 rpm
